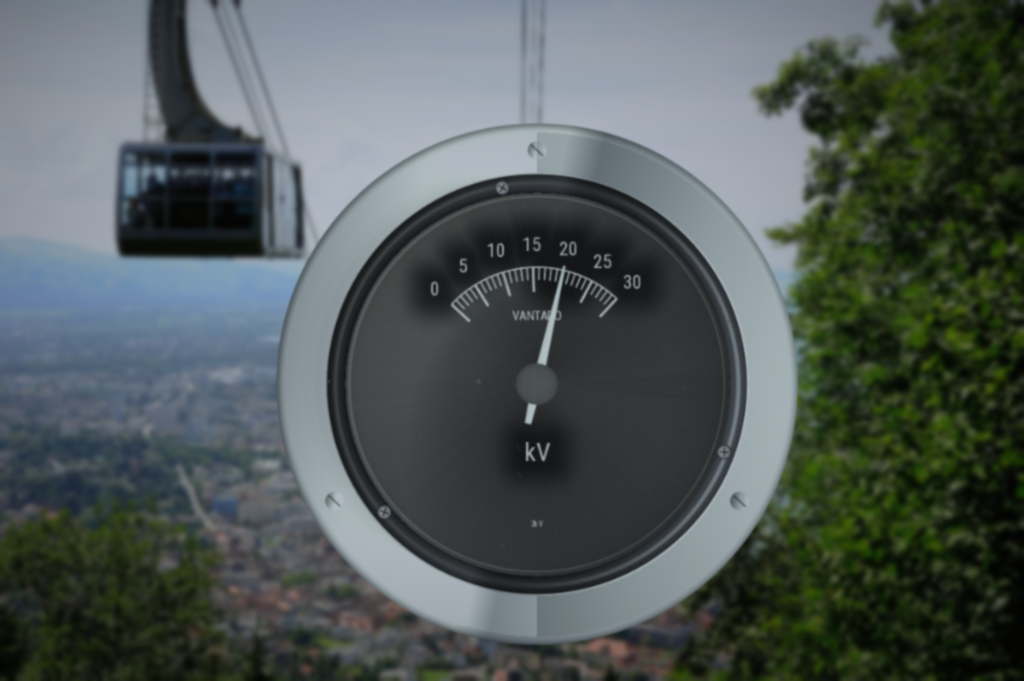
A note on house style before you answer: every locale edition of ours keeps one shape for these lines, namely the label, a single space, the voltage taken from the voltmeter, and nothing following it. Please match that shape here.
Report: 20 kV
